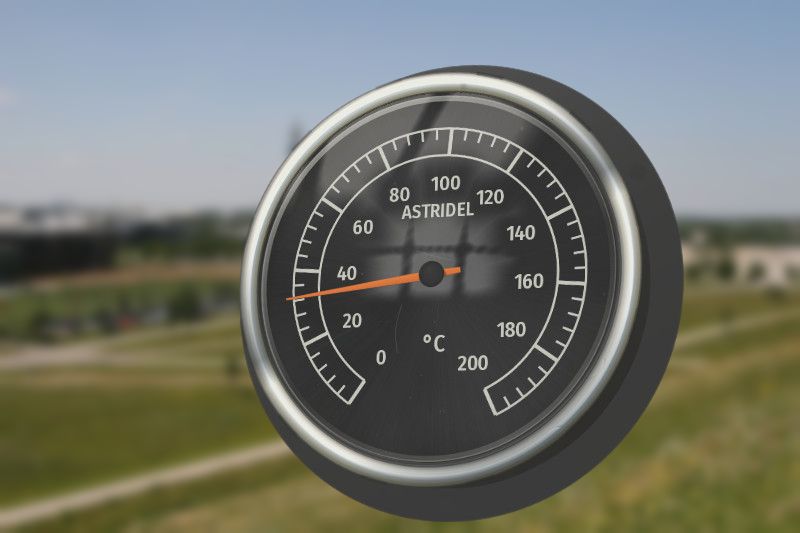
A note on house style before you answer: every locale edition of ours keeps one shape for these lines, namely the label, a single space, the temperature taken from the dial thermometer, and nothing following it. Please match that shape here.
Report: 32 °C
